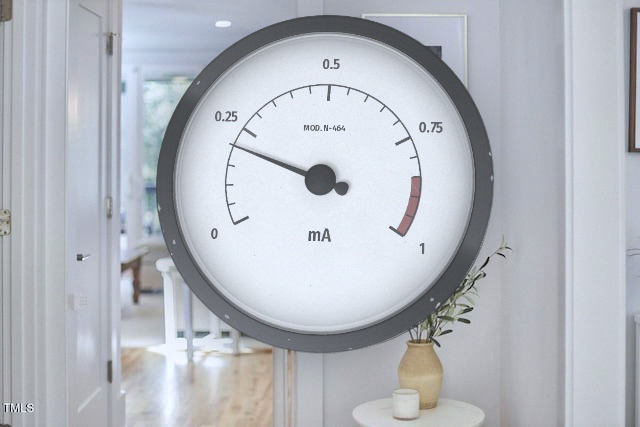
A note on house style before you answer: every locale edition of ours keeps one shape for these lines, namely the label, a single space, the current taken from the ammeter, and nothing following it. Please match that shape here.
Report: 0.2 mA
